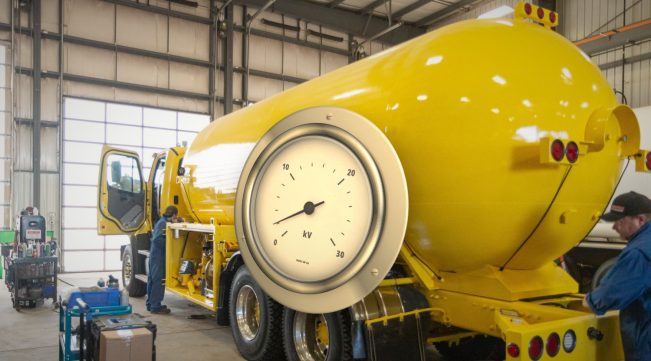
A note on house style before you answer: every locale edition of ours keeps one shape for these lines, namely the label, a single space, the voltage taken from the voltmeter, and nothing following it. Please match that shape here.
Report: 2 kV
